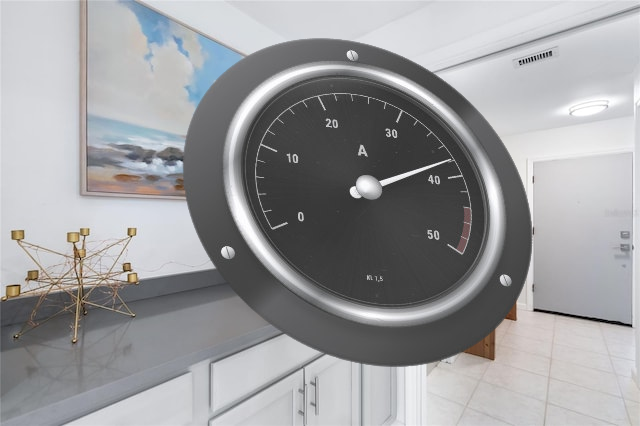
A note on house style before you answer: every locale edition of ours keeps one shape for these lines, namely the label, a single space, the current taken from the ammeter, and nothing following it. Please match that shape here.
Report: 38 A
